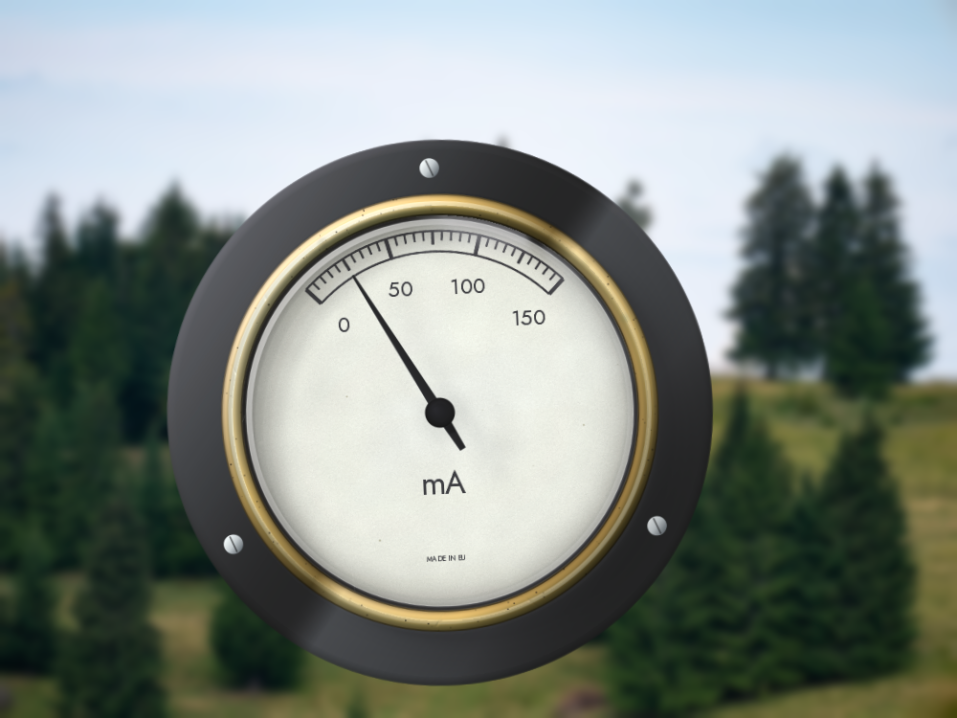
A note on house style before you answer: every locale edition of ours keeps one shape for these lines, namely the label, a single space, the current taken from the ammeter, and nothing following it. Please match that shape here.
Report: 25 mA
